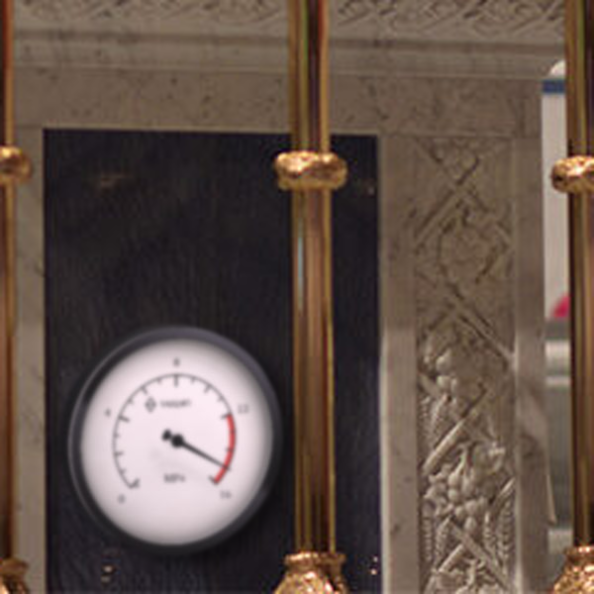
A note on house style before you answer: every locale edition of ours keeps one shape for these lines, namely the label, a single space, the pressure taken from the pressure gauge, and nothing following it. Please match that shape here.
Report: 15 MPa
